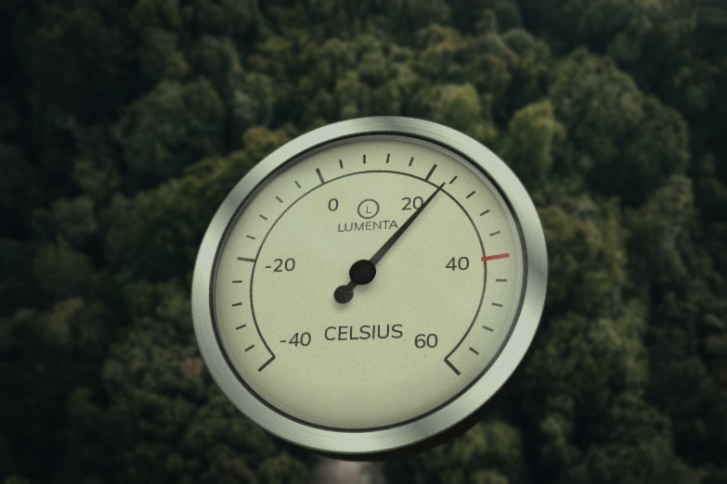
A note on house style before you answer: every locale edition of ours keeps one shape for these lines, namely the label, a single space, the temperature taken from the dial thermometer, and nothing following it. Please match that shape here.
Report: 24 °C
